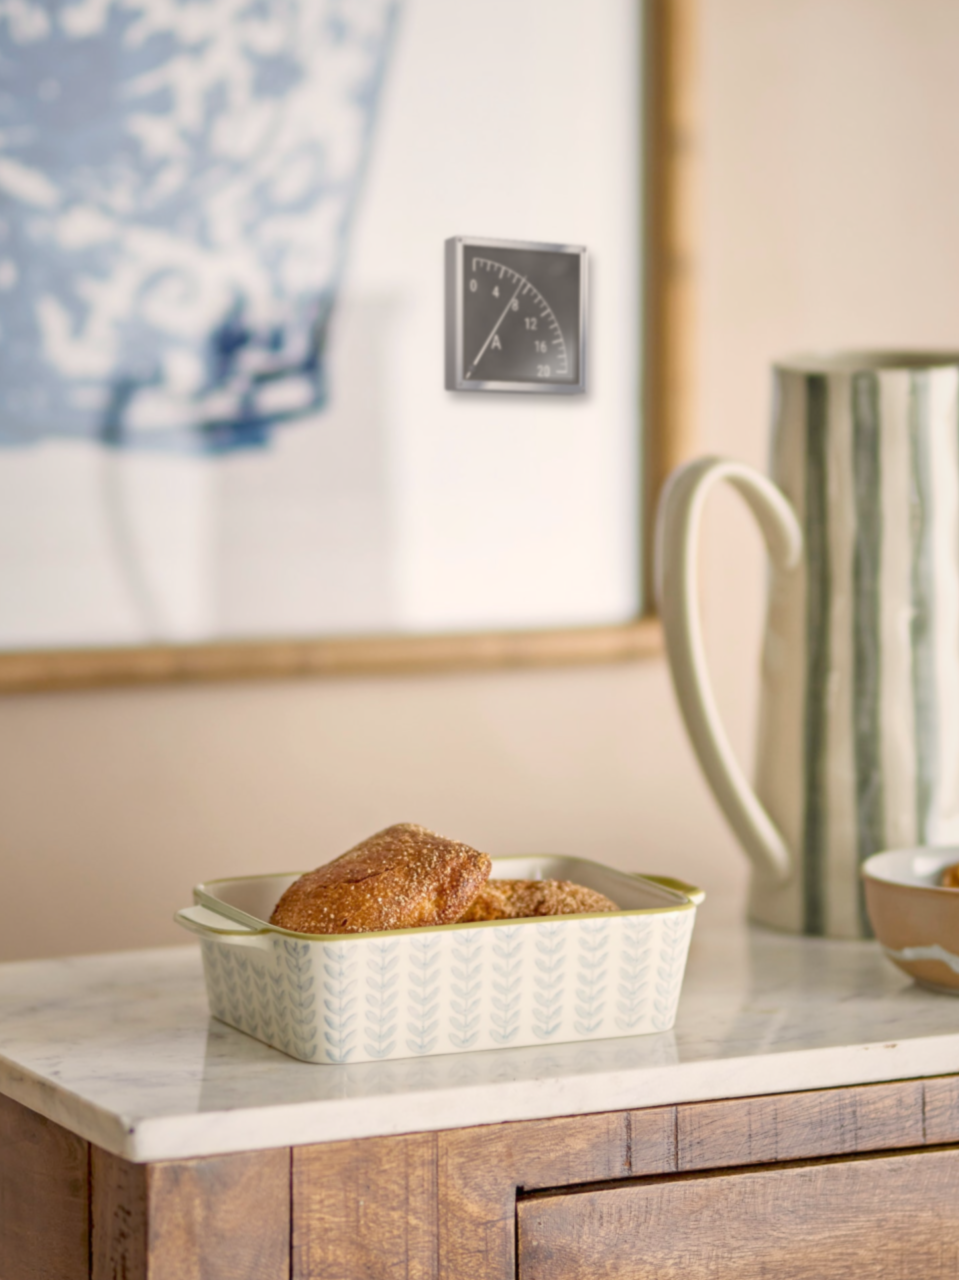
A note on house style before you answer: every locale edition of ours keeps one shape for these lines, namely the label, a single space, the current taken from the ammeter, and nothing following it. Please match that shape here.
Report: 7 A
